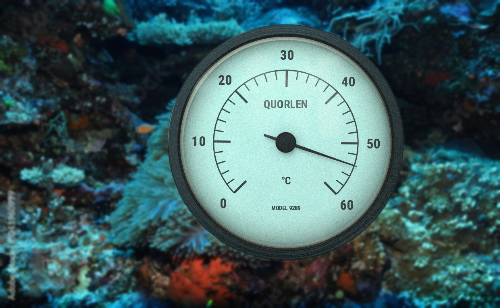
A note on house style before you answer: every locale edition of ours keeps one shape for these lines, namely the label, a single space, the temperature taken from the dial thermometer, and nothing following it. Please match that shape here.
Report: 54 °C
